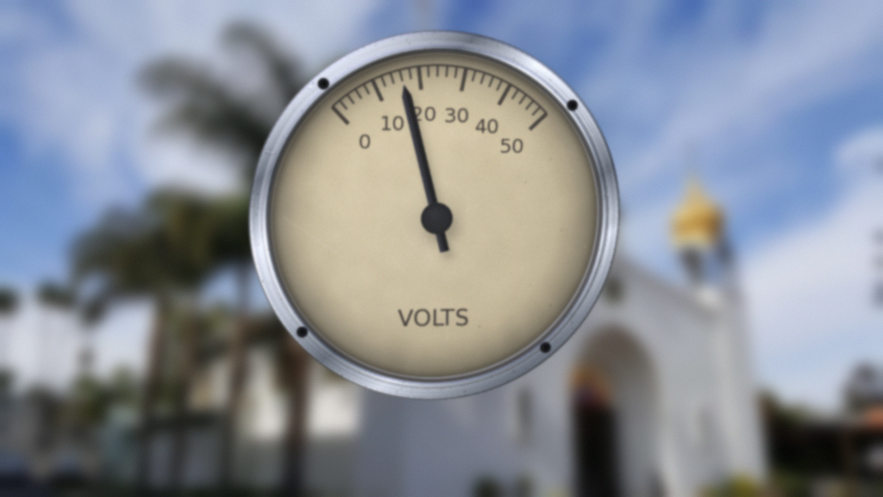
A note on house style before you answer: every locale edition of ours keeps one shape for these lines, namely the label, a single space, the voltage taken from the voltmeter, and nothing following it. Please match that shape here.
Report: 16 V
